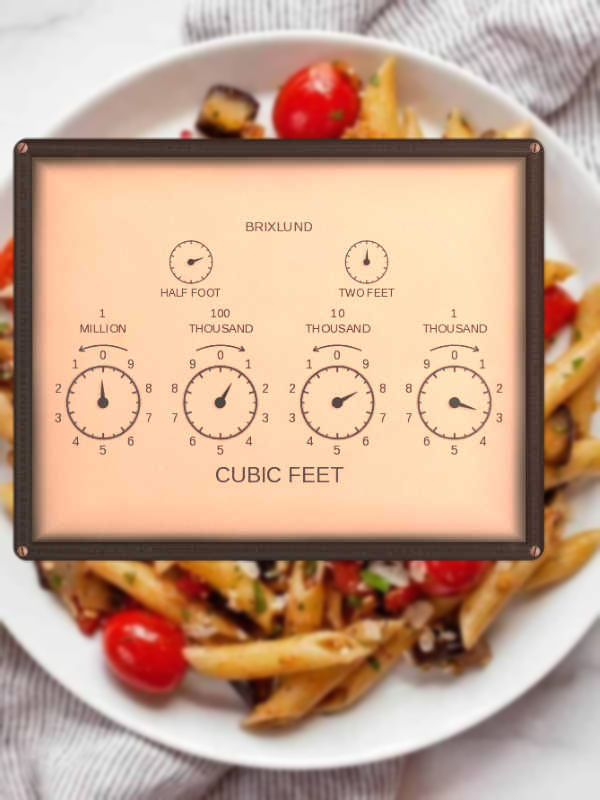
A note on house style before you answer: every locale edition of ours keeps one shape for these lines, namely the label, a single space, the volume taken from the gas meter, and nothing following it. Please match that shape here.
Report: 8300 ft³
